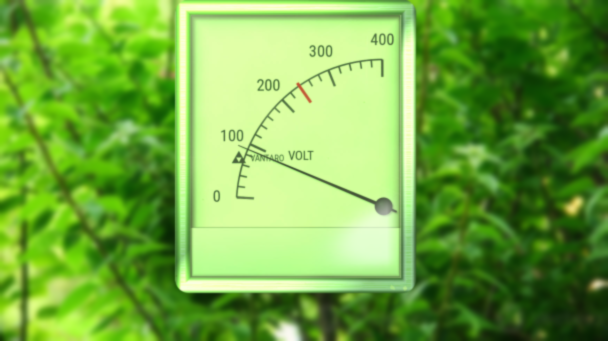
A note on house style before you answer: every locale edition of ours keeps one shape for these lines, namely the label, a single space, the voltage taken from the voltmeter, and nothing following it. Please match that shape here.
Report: 90 V
